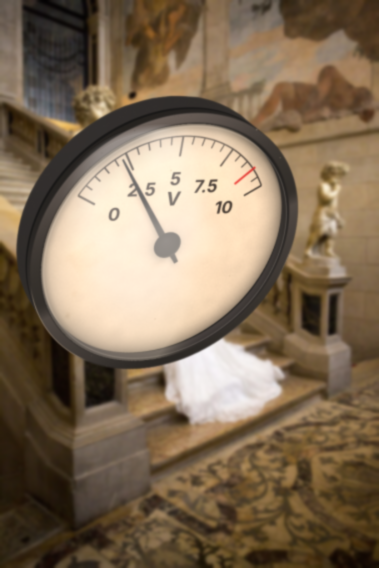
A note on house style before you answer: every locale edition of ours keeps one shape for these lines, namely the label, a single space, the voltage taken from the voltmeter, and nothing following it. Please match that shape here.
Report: 2.25 V
